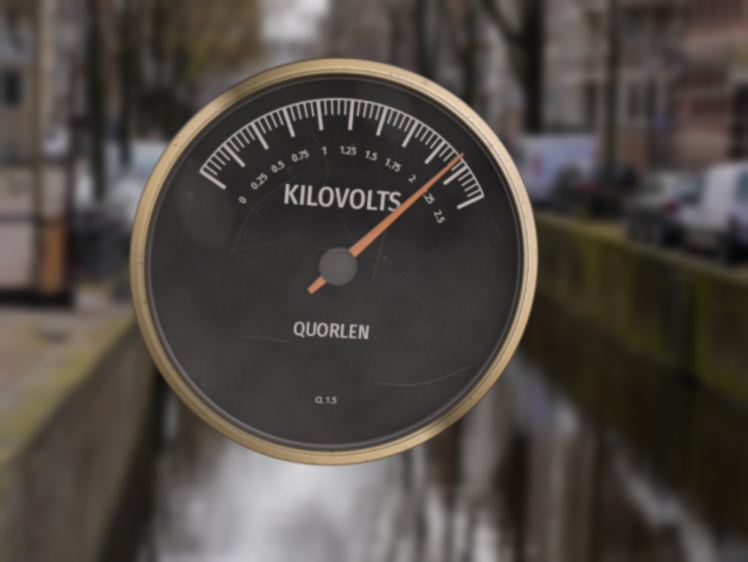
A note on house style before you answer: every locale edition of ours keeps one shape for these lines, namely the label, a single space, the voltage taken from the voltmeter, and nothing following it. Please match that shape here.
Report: 2.15 kV
